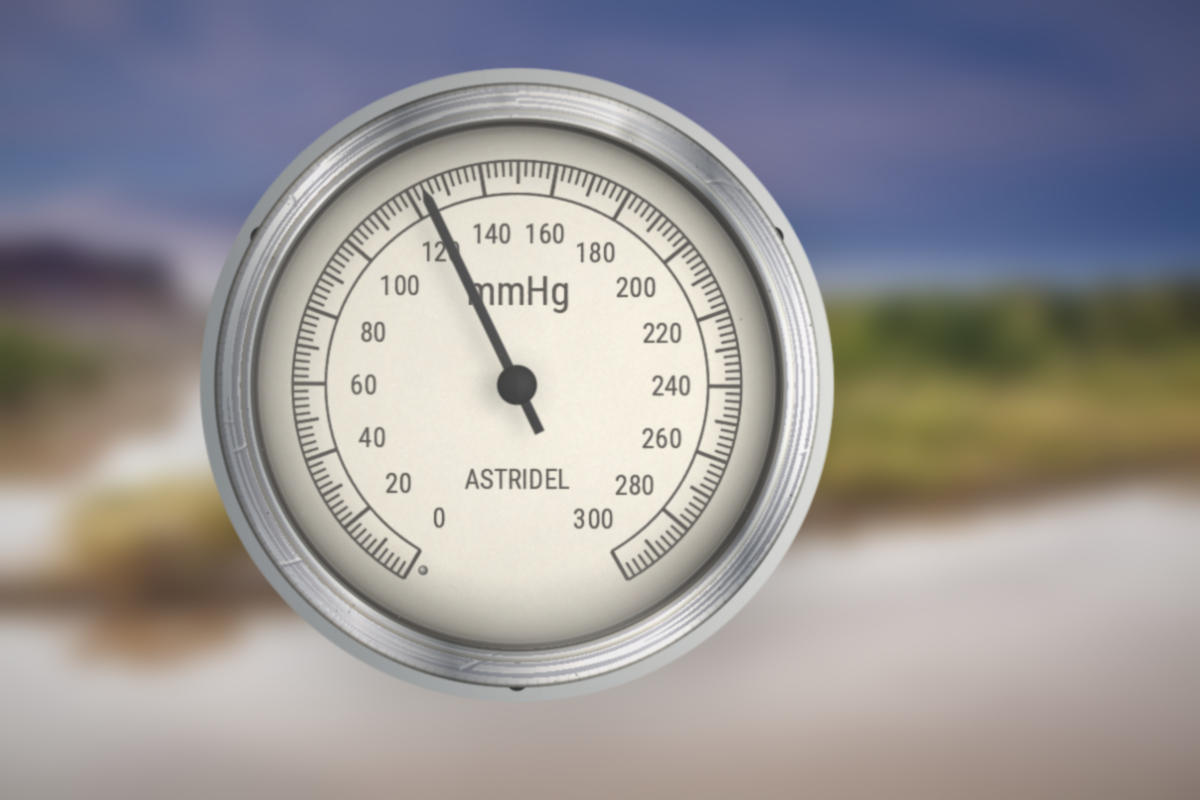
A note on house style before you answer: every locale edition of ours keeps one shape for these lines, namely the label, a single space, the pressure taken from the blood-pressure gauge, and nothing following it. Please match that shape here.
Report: 124 mmHg
